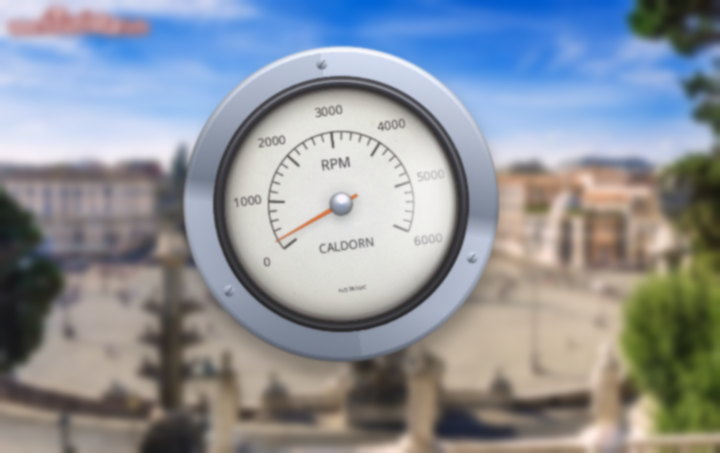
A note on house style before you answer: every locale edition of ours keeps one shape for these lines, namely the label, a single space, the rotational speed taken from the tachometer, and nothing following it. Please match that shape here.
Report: 200 rpm
